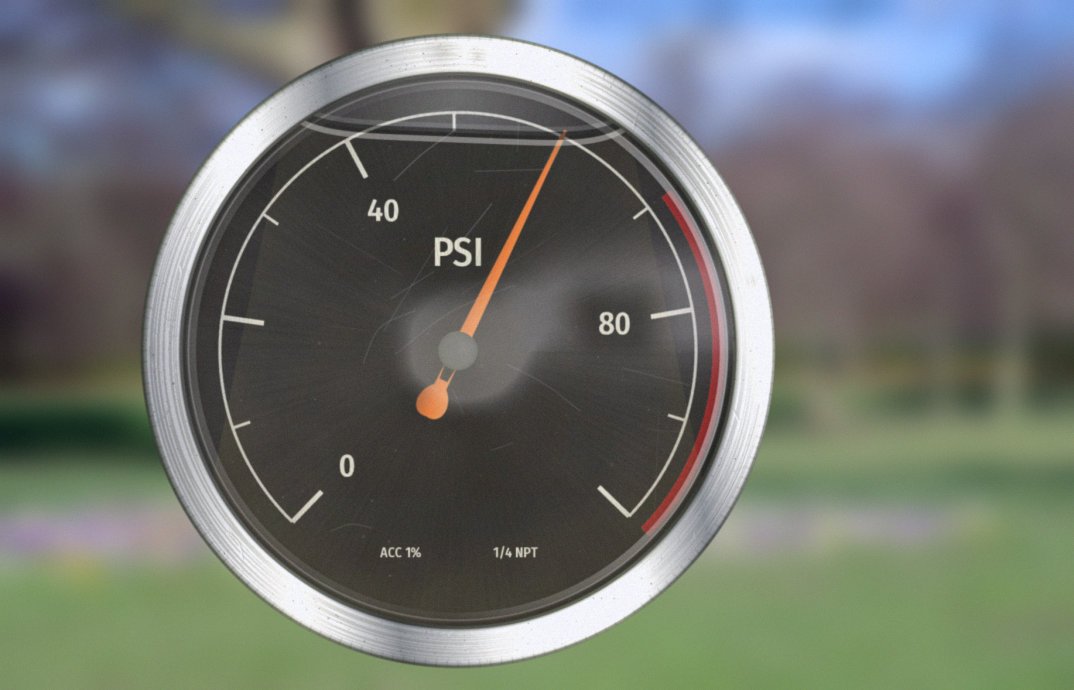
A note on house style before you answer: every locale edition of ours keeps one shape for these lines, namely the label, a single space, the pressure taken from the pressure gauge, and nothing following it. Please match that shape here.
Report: 60 psi
